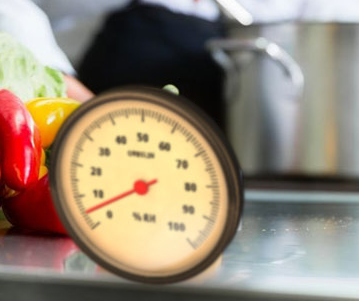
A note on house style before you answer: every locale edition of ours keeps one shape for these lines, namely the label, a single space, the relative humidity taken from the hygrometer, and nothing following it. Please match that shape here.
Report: 5 %
